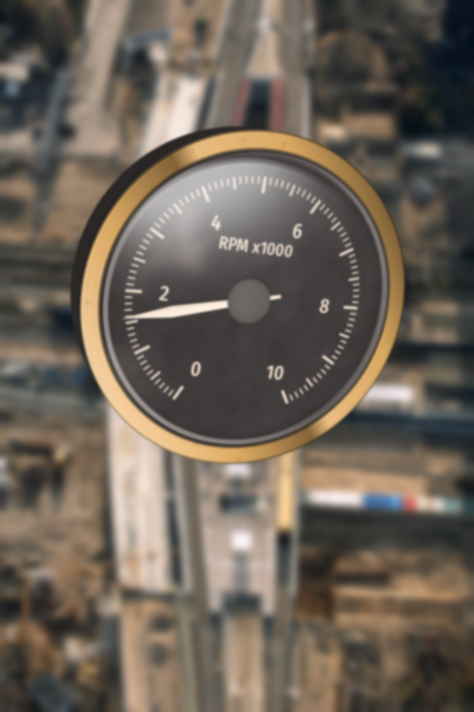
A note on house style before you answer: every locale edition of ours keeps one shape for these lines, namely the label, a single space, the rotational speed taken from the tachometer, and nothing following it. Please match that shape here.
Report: 1600 rpm
